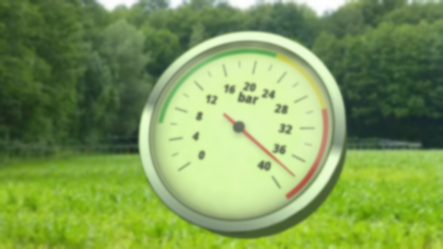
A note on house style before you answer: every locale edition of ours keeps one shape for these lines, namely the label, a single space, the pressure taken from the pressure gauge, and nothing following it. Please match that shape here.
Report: 38 bar
